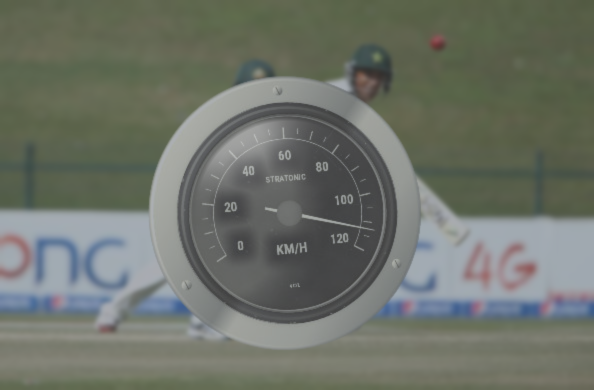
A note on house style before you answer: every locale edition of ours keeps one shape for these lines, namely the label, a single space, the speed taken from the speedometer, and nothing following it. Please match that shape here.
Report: 112.5 km/h
